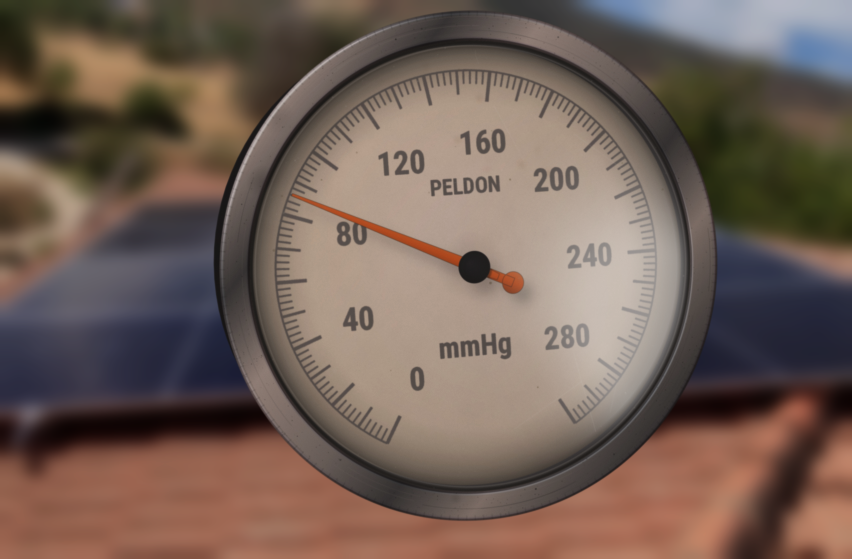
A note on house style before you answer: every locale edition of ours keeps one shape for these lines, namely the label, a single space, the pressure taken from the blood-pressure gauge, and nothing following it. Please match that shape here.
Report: 86 mmHg
